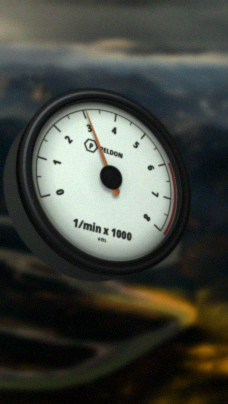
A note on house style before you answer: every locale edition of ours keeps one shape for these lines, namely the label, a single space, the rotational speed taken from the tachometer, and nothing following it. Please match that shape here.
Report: 3000 rpm
